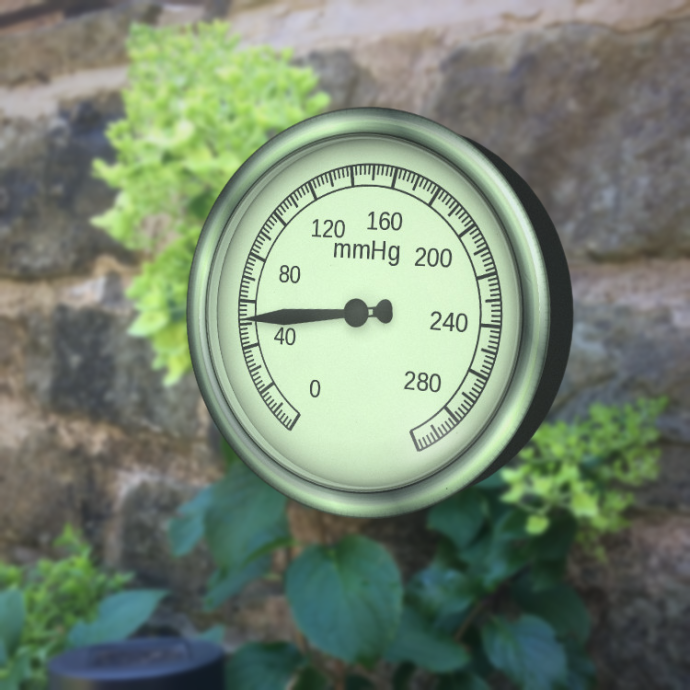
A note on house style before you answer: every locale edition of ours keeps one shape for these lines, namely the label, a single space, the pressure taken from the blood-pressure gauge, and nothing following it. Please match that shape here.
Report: 52 mmHg
